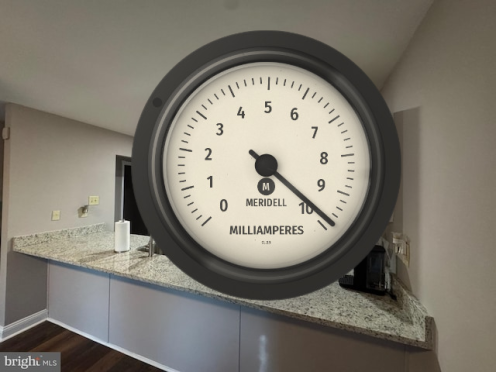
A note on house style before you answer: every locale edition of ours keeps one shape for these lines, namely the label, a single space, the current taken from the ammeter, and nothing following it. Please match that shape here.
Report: 9.8 mA
